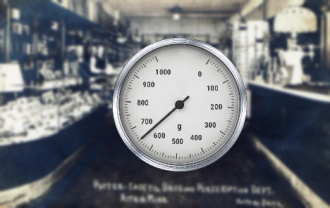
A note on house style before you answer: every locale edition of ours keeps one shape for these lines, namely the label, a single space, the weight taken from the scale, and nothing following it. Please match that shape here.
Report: 650 g
